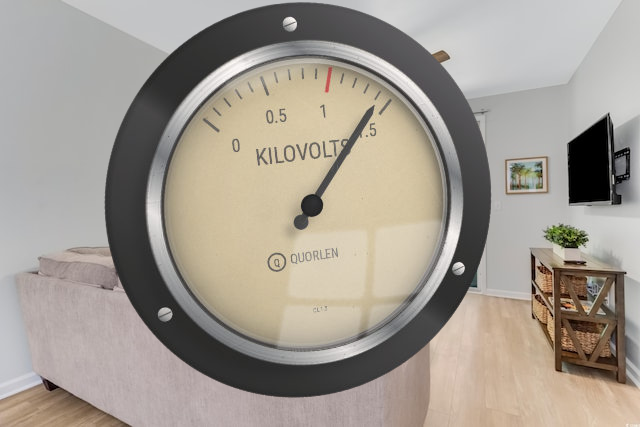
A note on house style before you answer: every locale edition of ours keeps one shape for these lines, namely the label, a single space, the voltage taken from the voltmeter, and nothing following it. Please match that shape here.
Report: 1.4 kV
